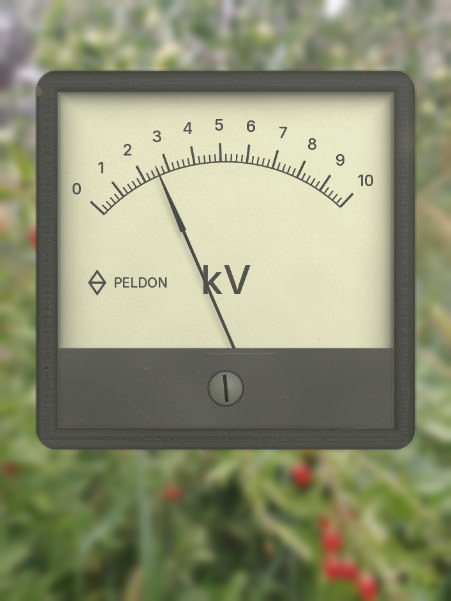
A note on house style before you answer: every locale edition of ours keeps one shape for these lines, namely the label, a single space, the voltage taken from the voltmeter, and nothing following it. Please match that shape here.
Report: 2.6 kV
